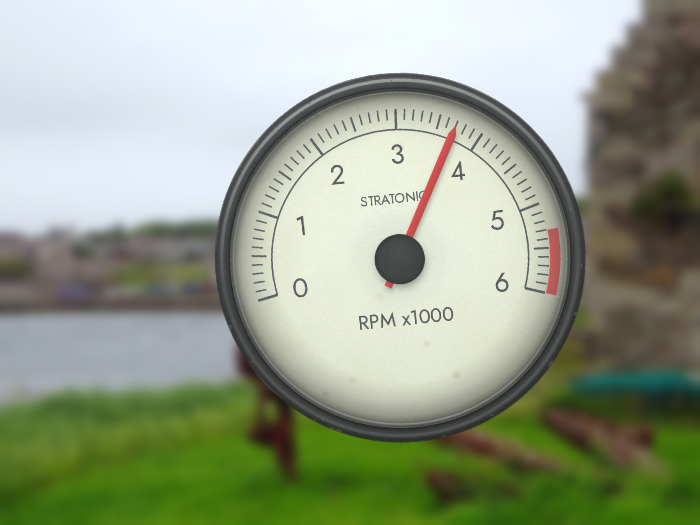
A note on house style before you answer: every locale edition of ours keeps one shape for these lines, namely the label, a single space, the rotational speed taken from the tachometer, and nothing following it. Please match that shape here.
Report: 3700 rpm
